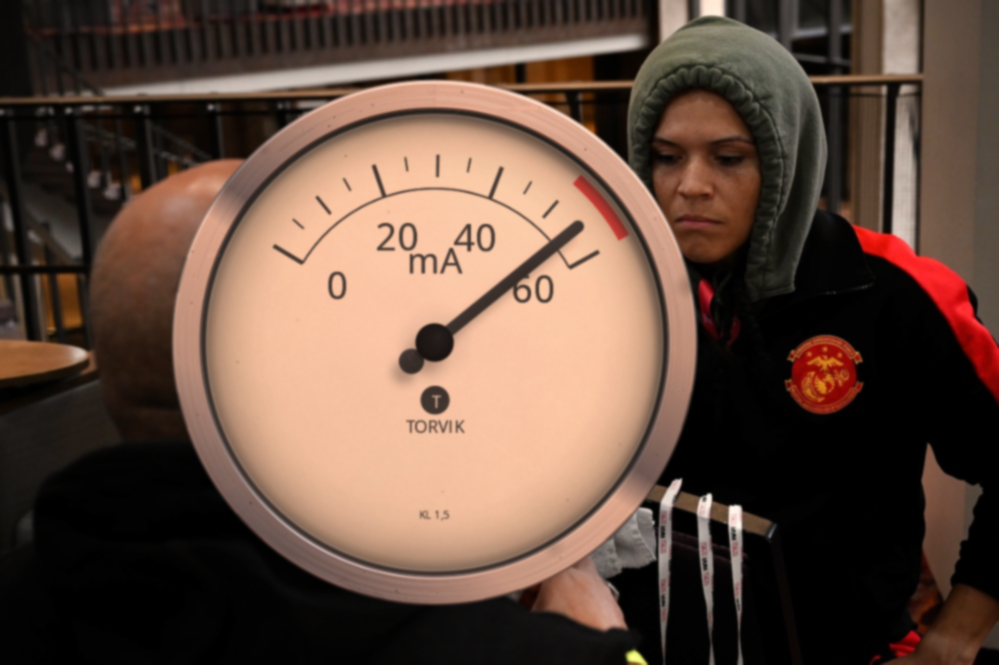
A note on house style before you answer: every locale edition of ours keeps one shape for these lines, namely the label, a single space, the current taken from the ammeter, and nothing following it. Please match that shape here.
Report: 55 mA
